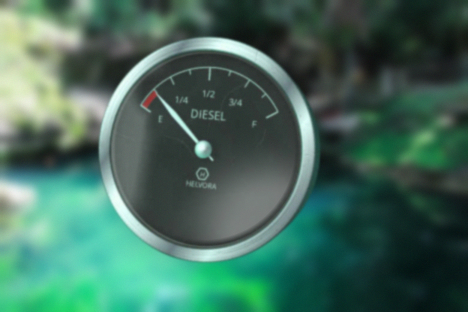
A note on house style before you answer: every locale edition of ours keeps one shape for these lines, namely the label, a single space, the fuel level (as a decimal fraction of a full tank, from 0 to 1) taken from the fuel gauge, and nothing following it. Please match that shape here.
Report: 0.125
